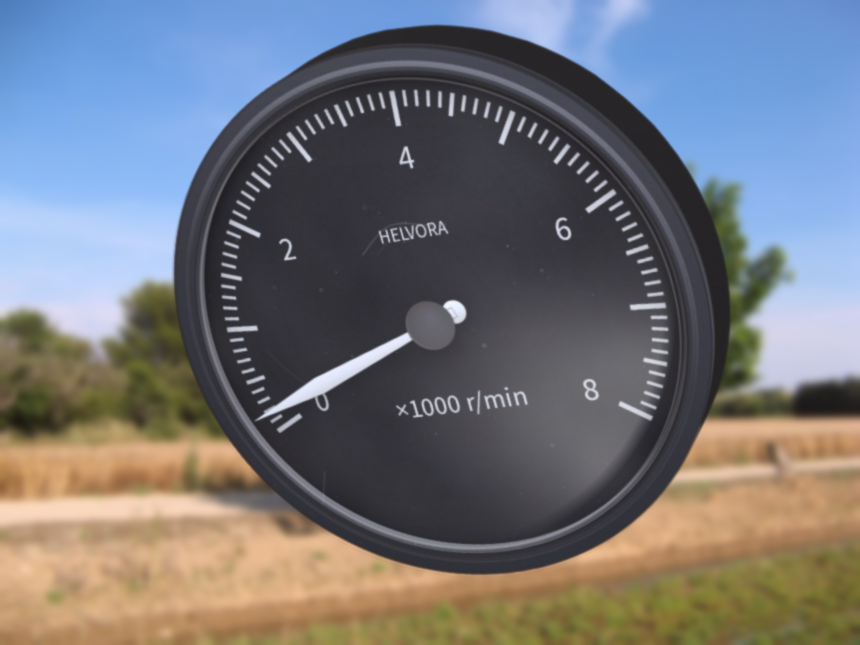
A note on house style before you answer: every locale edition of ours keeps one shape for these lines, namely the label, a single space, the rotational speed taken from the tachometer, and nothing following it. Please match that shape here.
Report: 200 rpm
